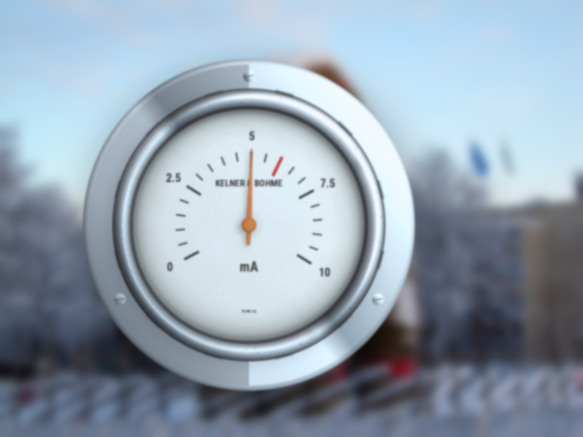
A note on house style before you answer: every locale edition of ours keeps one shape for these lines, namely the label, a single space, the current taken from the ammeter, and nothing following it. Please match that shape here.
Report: 5 mA
